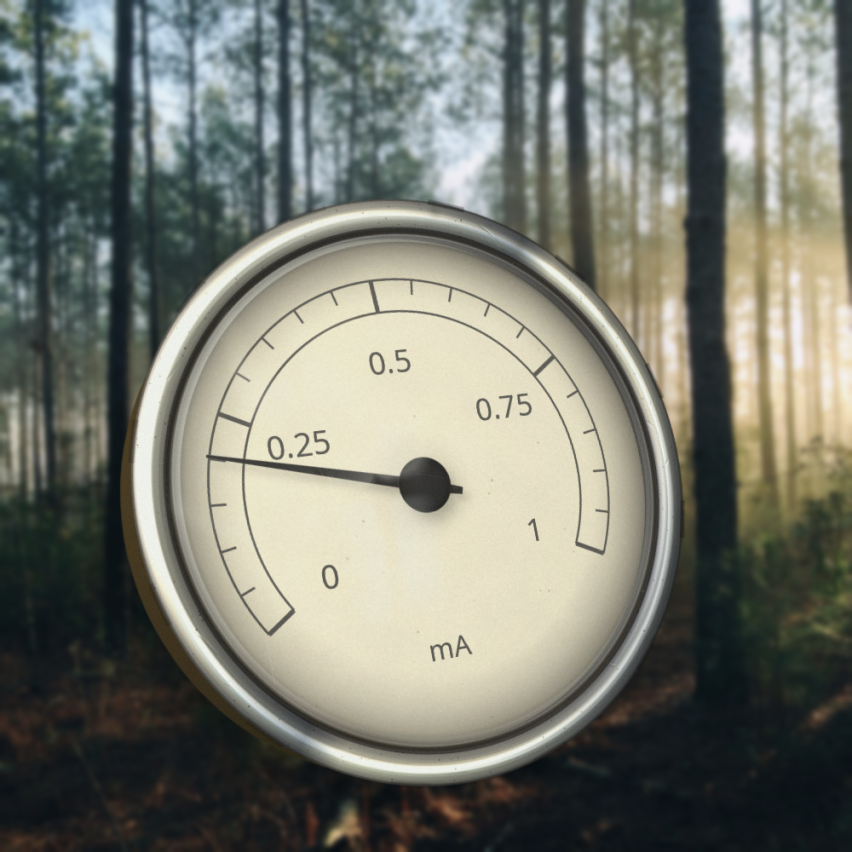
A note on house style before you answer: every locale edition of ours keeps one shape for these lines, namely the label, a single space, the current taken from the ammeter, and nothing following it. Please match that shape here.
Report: 0.2 mA
